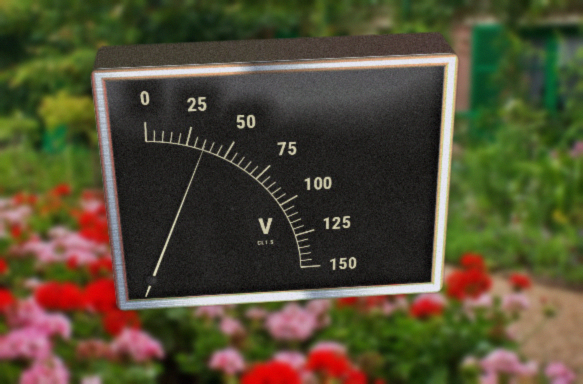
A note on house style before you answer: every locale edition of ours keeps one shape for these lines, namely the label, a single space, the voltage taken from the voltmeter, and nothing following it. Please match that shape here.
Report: 35 V
